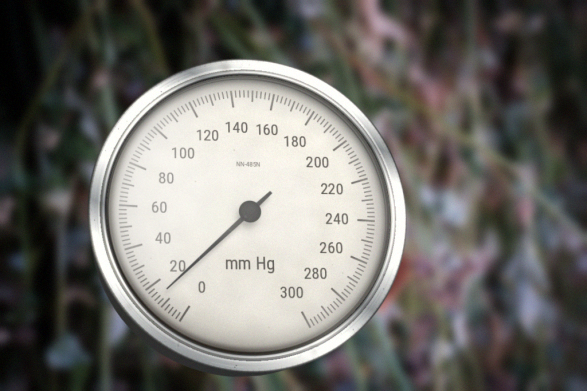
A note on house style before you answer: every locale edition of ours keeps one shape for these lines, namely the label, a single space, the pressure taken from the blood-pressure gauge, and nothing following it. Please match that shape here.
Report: 14 mmHg
